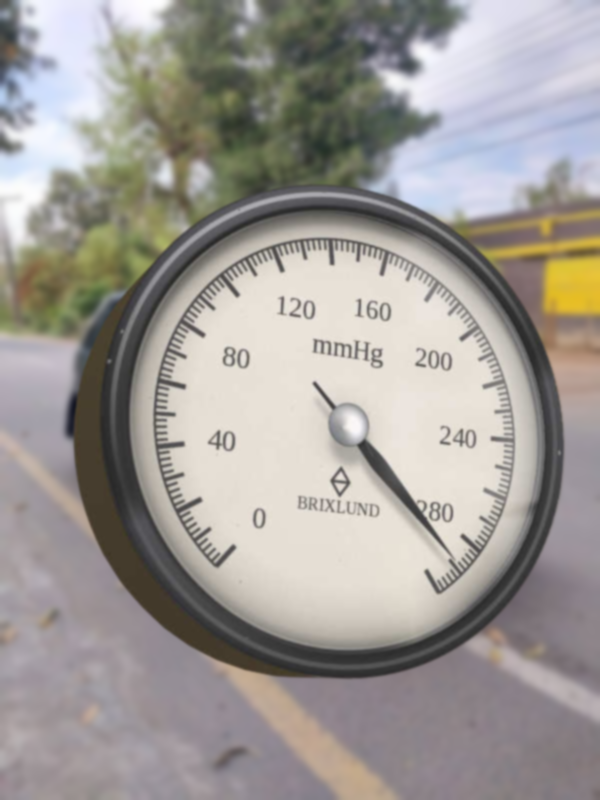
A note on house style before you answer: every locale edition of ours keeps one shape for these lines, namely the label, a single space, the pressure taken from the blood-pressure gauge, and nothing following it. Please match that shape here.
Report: 290 mmHg
